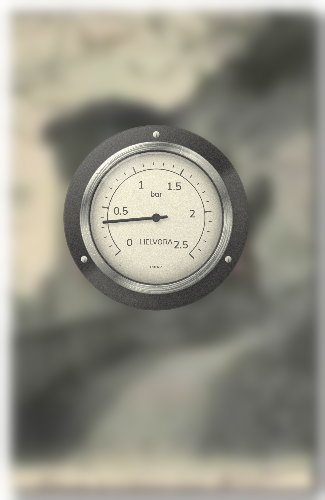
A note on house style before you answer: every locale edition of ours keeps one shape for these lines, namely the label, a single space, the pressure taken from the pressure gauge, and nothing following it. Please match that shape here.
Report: 0.35 bar
